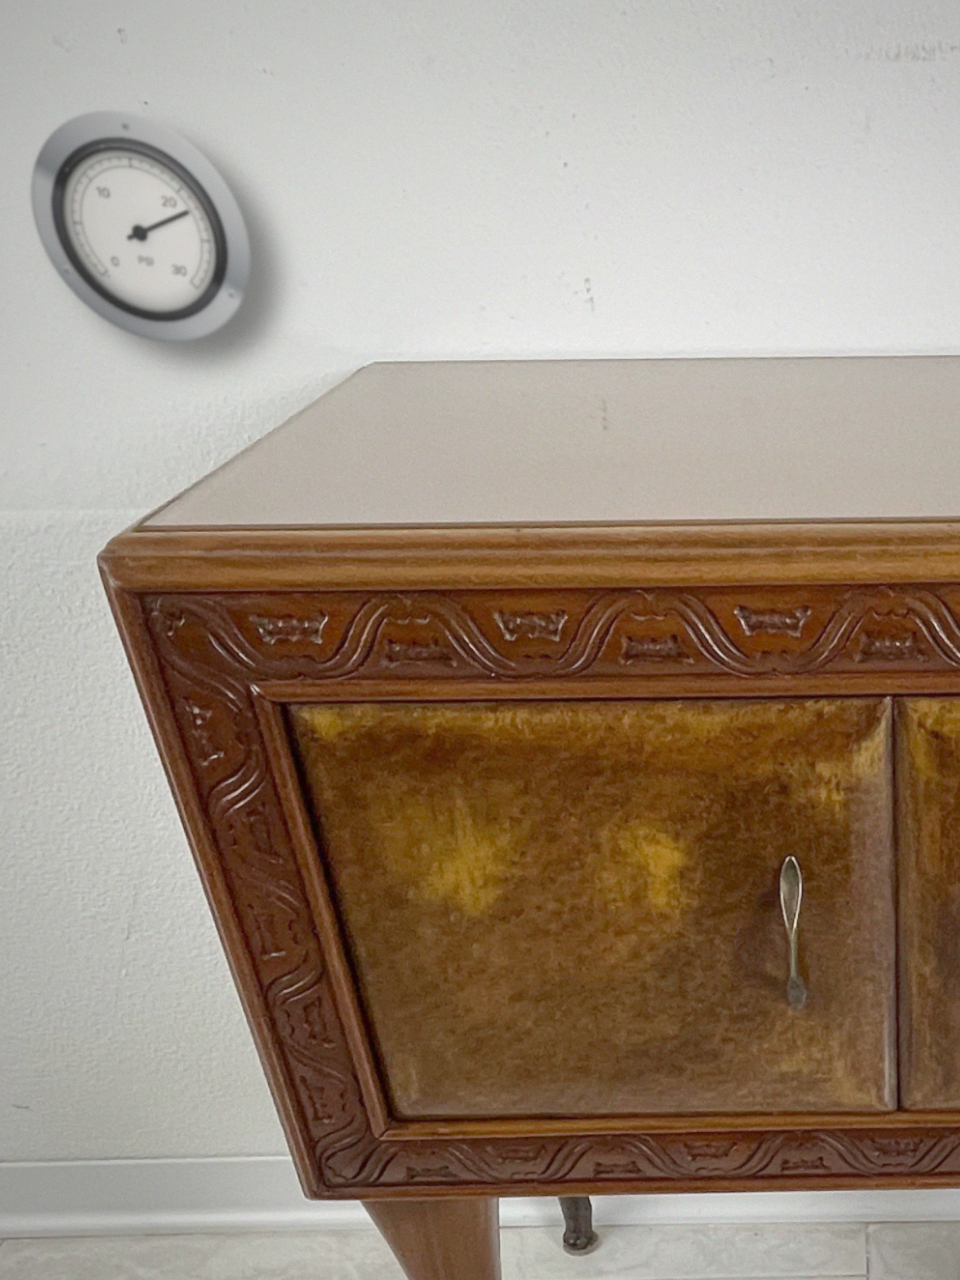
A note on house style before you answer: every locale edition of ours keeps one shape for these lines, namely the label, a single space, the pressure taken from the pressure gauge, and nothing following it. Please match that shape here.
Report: 22 psi
